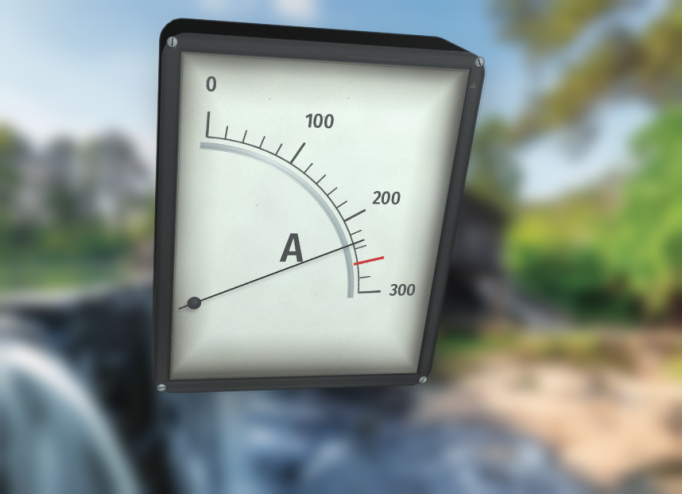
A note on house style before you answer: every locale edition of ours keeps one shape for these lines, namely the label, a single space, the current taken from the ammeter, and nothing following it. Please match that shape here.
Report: 230 A
